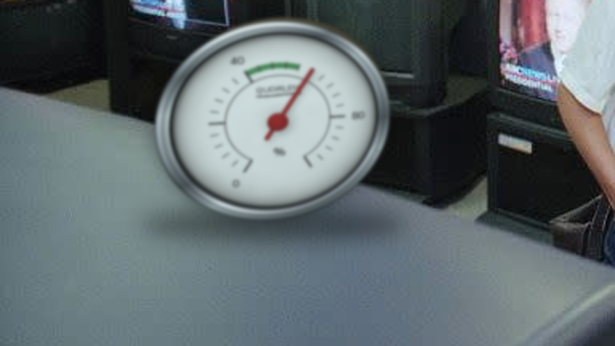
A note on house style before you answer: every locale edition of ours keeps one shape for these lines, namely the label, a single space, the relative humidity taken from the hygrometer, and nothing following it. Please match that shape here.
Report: 60 %
